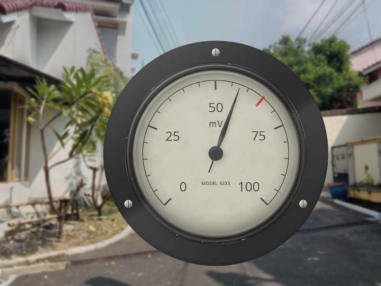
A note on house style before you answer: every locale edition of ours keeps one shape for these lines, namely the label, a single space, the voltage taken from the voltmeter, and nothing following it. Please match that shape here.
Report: 57.5 mV
